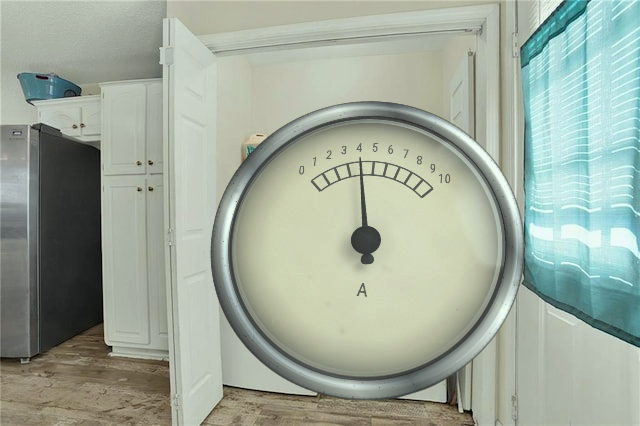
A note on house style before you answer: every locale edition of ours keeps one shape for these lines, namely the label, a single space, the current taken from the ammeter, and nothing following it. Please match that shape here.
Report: 4 A
